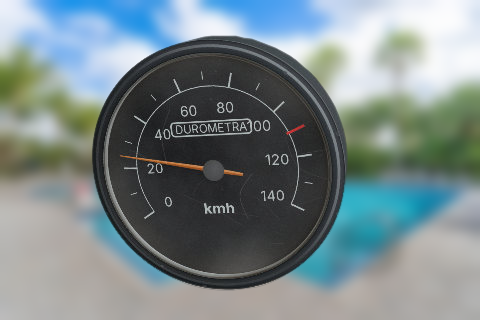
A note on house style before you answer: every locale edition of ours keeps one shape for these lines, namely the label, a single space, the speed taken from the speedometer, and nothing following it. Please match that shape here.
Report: 25 km/h
